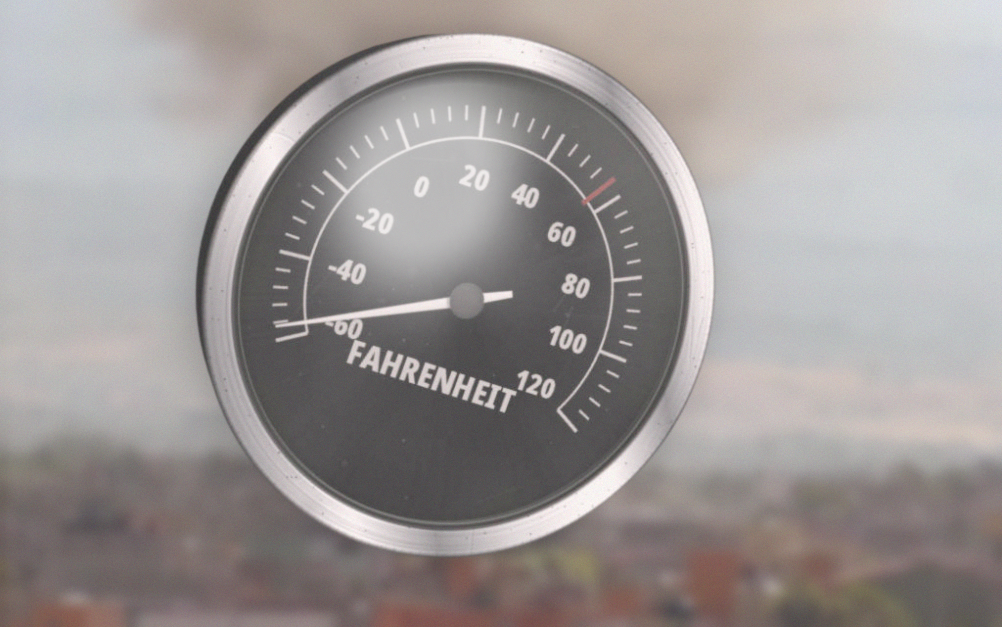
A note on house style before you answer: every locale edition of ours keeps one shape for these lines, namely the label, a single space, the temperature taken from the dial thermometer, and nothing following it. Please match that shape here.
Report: -56 °F
